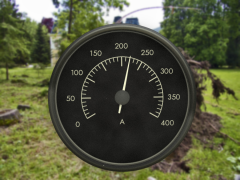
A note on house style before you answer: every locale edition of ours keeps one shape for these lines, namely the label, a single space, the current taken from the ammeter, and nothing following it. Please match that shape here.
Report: 220 A
